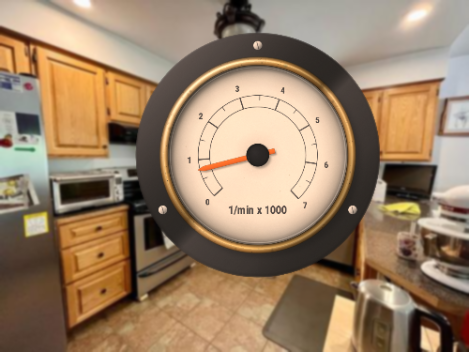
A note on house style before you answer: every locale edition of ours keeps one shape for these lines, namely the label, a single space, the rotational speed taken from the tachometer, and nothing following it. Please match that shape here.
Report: 750 rpm
